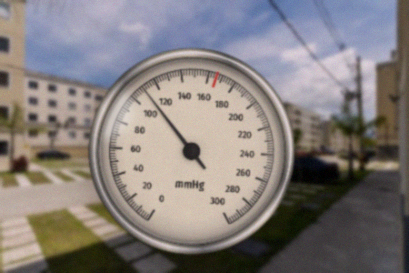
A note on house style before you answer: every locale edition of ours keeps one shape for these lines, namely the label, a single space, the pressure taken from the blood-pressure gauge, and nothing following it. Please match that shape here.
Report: 110 mmHg
